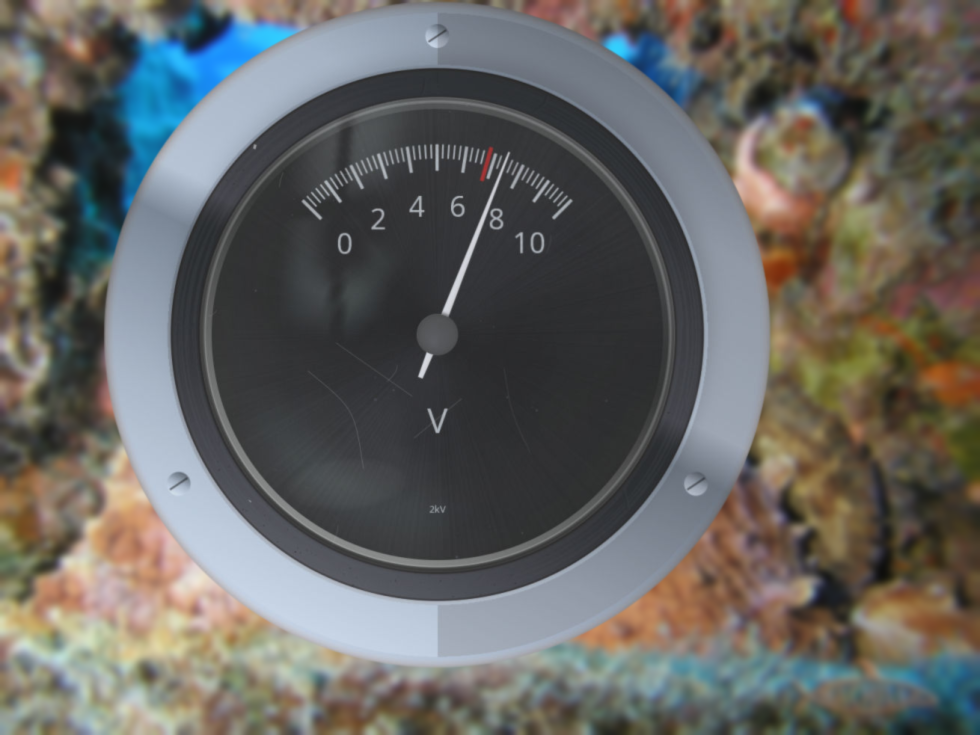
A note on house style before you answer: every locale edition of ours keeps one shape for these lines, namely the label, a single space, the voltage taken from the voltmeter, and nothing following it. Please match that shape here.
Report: 7.4 V
